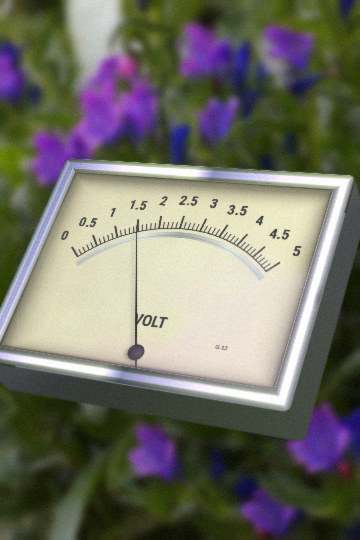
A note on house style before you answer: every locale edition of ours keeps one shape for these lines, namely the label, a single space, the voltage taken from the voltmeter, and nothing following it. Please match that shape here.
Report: 1.5 V
